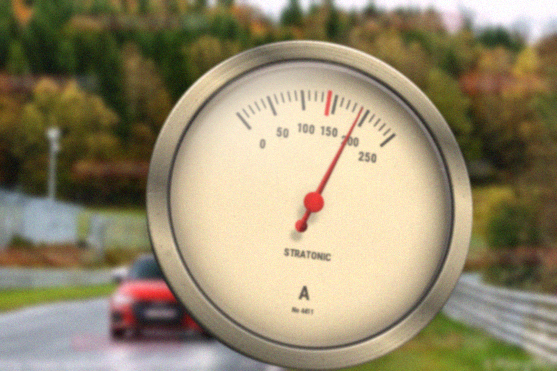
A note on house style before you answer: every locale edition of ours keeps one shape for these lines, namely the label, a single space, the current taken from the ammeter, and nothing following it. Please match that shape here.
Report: 190 A
